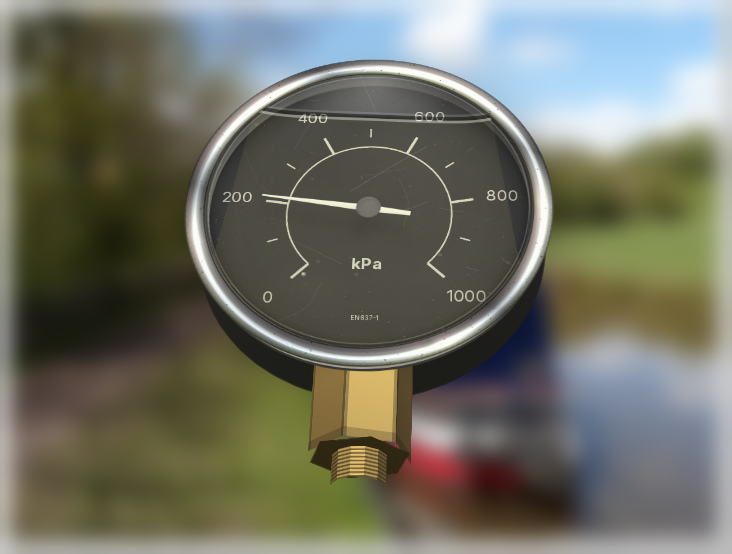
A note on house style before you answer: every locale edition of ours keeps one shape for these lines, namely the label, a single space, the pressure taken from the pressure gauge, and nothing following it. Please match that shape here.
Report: 200 kPa
